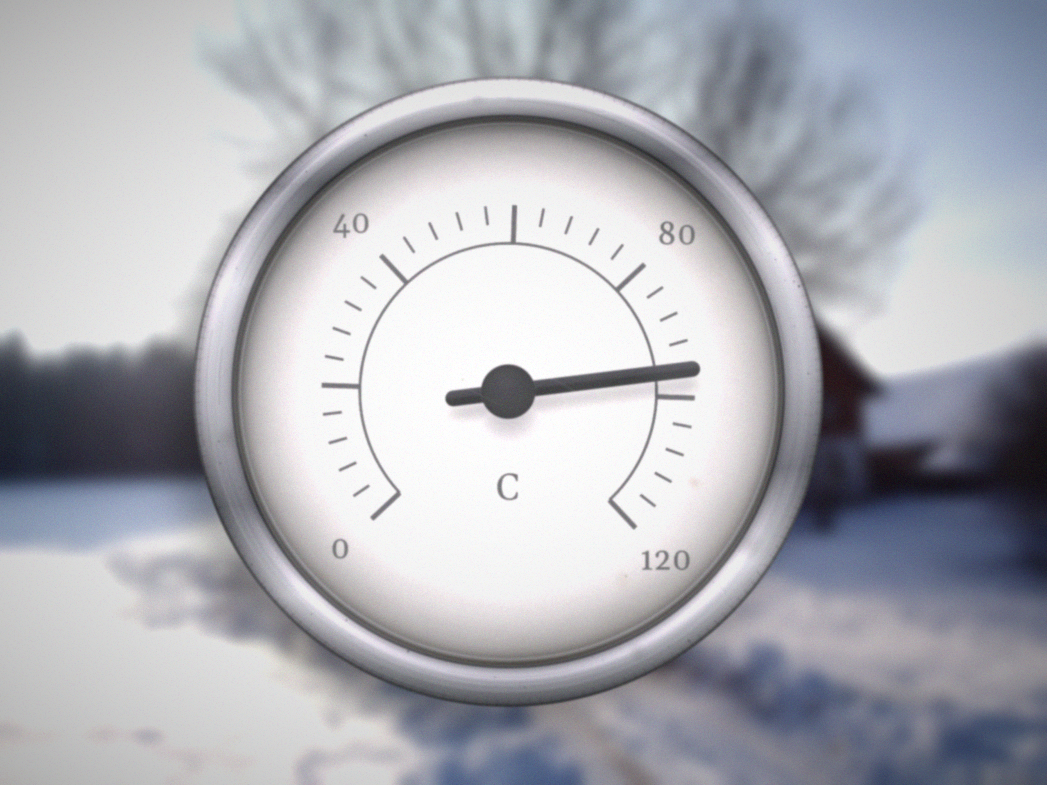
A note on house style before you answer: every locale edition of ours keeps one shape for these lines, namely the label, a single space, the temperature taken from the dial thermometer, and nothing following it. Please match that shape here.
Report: 96 °C
